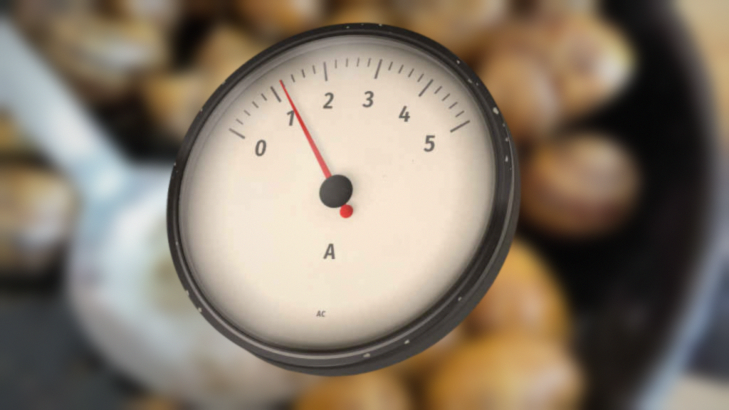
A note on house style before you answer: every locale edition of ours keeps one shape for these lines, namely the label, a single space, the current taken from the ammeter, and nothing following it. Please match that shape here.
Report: 1.2 A
